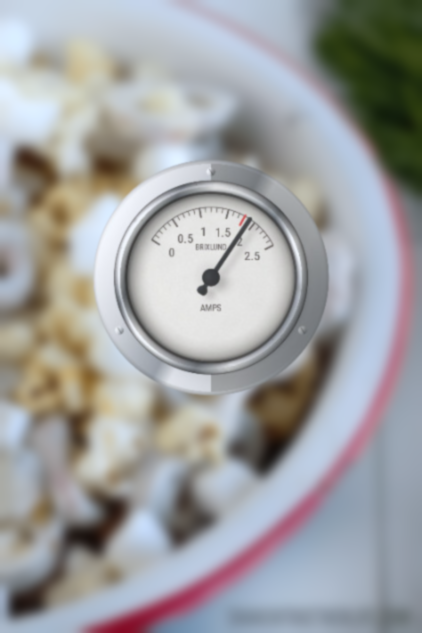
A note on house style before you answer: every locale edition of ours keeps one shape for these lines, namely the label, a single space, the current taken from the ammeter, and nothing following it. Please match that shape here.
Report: 1.9 A
